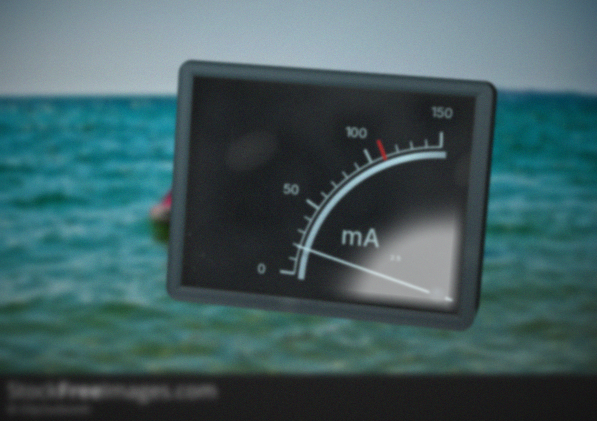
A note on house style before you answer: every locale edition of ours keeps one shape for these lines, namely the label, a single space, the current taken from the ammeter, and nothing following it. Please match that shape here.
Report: 20 mA
